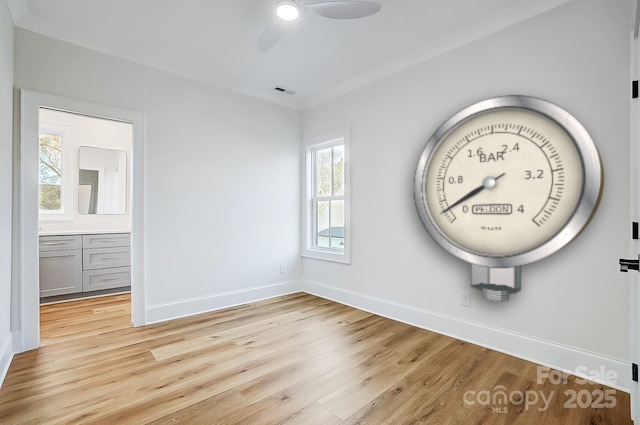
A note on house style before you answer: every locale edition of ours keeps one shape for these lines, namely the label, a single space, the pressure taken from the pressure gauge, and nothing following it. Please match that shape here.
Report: 0.2 bar
